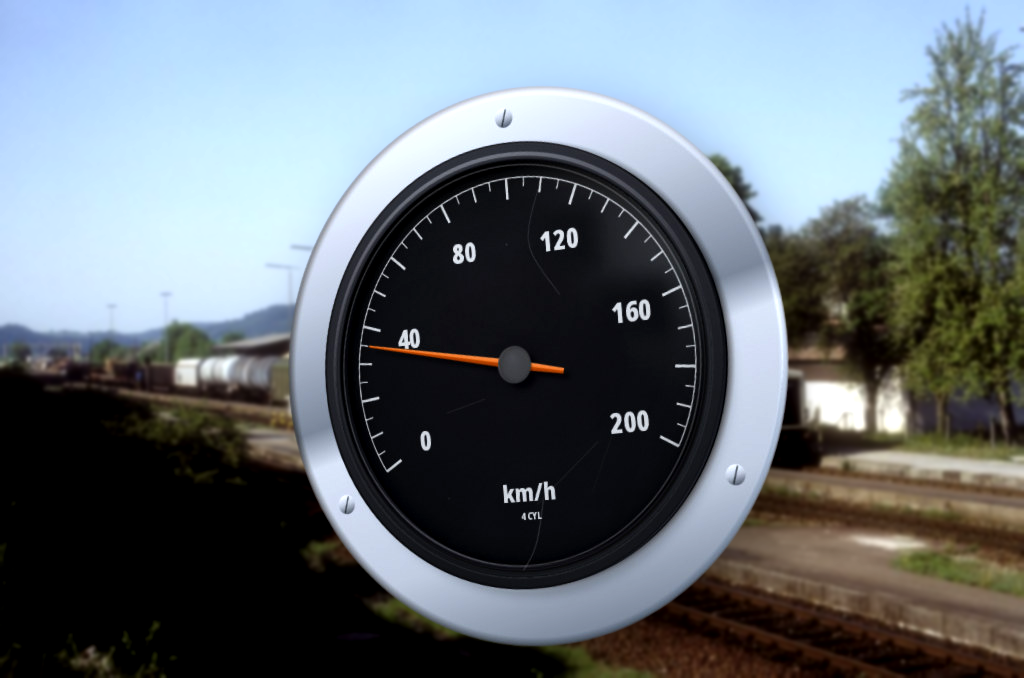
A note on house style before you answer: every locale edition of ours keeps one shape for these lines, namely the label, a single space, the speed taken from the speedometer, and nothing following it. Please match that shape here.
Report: 35 km/h
